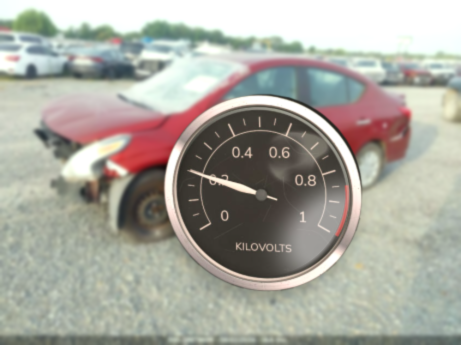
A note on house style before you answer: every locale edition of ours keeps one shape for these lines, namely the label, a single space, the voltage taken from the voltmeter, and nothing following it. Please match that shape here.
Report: 0.2 kV
